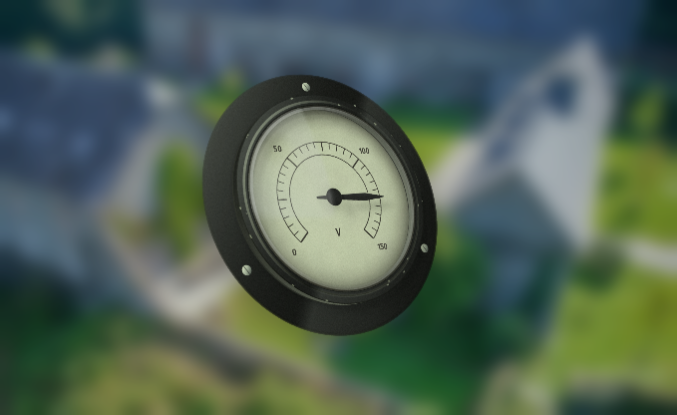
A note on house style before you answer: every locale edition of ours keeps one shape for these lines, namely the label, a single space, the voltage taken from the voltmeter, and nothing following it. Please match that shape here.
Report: 125 V
